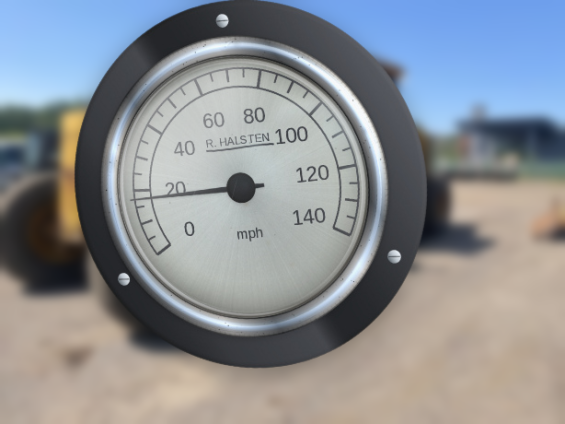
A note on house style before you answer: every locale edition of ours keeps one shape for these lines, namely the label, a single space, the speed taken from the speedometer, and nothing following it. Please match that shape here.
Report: 17.5 mph
